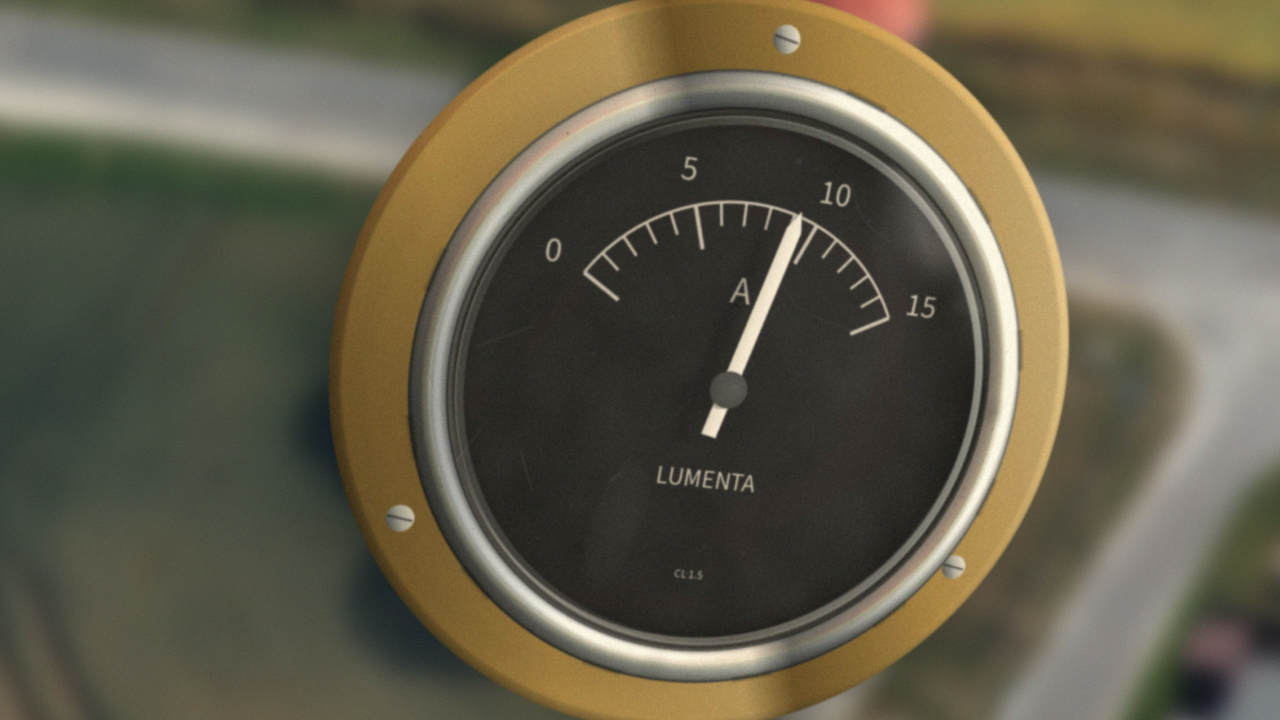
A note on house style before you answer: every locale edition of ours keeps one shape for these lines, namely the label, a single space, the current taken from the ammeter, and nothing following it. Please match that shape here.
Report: 9 A
